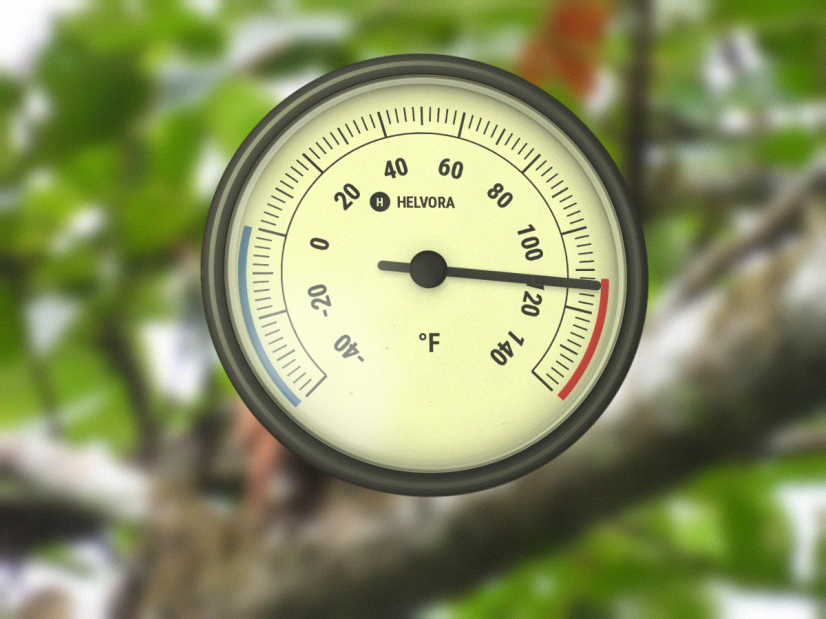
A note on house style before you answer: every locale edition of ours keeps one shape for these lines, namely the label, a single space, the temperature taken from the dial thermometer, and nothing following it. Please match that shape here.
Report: 114 °F
